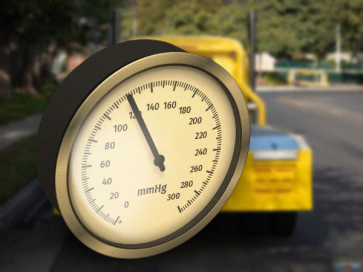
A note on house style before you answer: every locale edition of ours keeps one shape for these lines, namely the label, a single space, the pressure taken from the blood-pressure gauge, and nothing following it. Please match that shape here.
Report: 120 mmHg
